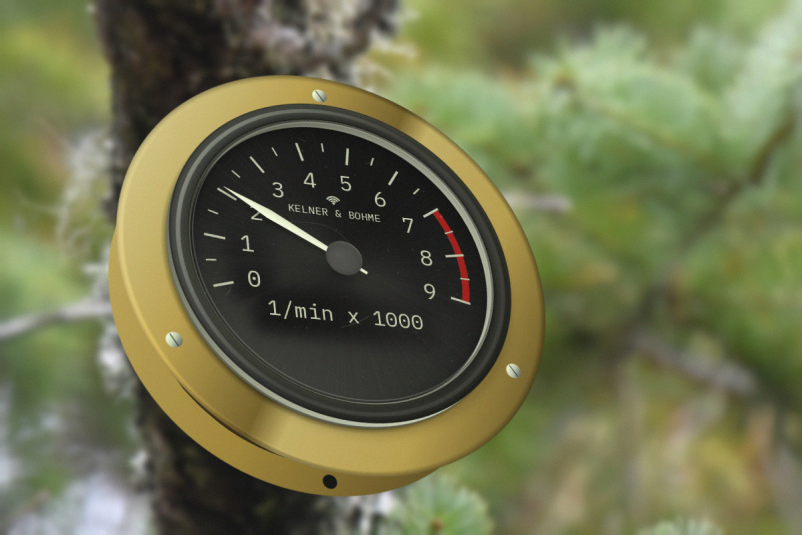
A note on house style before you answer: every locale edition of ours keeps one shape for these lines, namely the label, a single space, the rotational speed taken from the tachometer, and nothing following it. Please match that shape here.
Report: 2000 rpm
